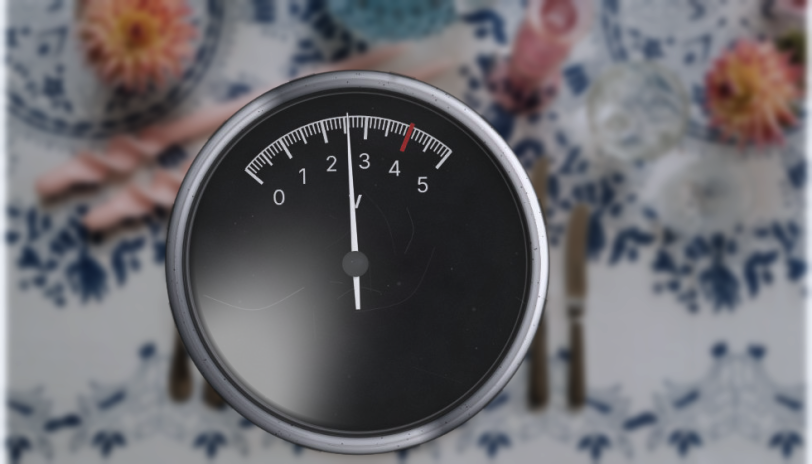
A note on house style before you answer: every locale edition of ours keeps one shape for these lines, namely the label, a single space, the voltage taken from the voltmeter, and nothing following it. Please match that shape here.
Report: 2.6 V
